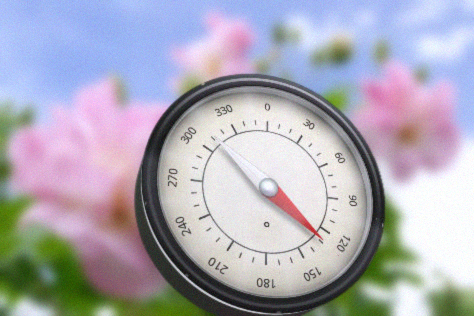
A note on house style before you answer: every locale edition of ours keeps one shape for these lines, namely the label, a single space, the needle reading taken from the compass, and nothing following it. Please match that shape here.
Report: 130 °
